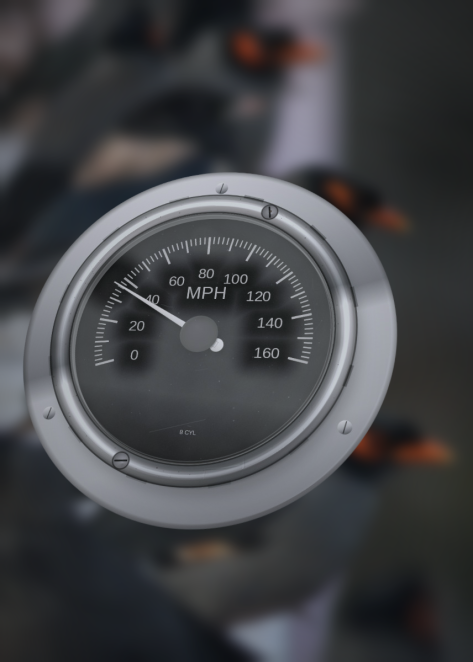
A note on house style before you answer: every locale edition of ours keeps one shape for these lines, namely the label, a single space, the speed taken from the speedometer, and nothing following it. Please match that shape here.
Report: 36 mph
